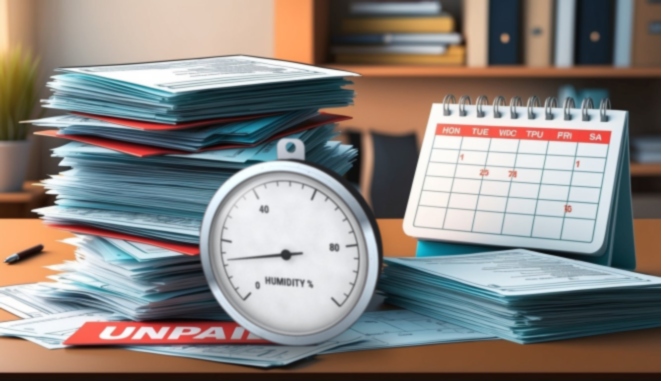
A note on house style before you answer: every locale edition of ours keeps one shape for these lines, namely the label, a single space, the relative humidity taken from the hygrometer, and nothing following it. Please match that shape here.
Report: 14 %
